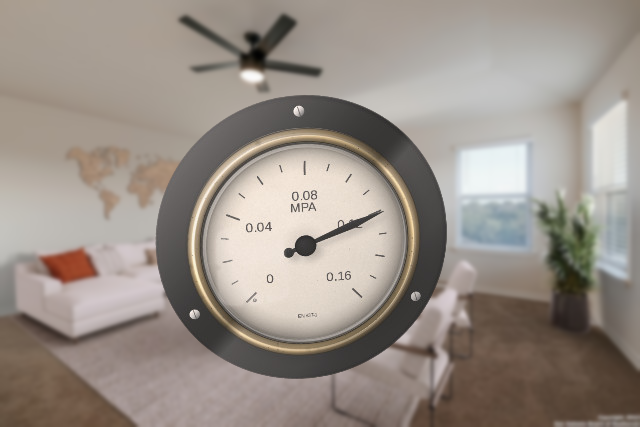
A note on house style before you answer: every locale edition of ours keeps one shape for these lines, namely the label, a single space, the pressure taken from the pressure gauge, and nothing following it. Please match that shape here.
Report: 0.12 MPa
